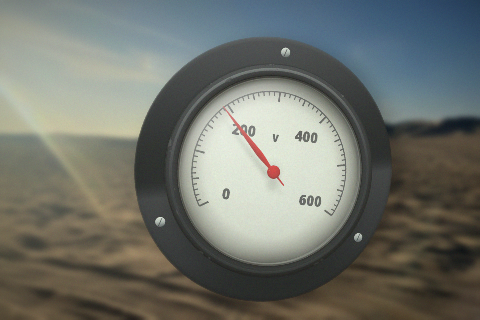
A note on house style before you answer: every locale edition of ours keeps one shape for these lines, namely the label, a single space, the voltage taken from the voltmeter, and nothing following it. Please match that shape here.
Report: 190 V
